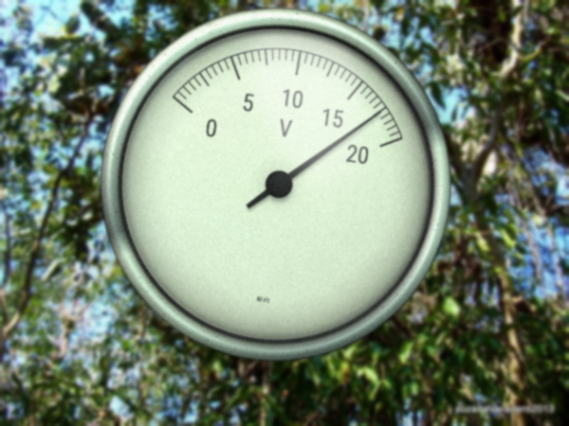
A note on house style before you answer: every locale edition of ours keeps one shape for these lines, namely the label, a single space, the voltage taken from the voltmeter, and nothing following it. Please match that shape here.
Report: 17.5 V
